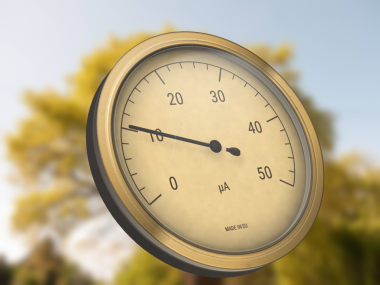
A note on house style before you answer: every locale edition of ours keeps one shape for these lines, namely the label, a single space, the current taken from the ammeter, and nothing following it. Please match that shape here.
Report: 10 µA
